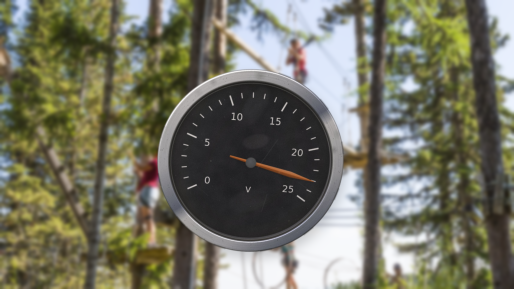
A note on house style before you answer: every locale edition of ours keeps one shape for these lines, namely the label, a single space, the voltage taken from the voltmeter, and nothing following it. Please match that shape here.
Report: 23 V
